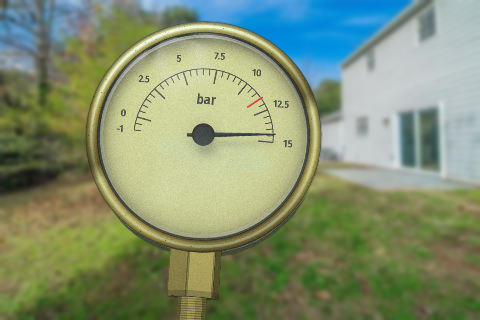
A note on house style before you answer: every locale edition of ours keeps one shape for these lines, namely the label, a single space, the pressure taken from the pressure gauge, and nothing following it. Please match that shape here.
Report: 14.5 bar
